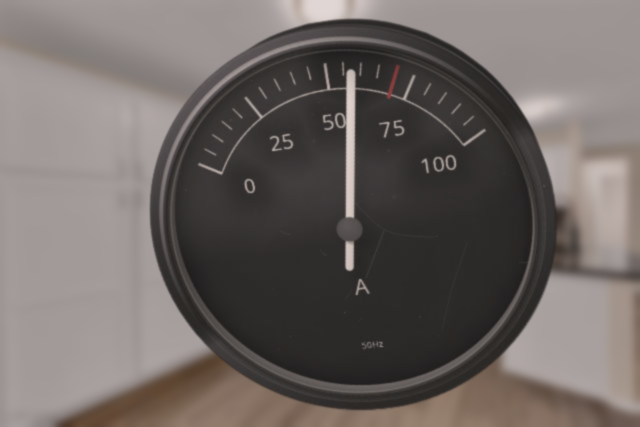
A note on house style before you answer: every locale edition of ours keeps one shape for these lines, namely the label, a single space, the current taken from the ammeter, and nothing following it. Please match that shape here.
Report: 57.5 A
